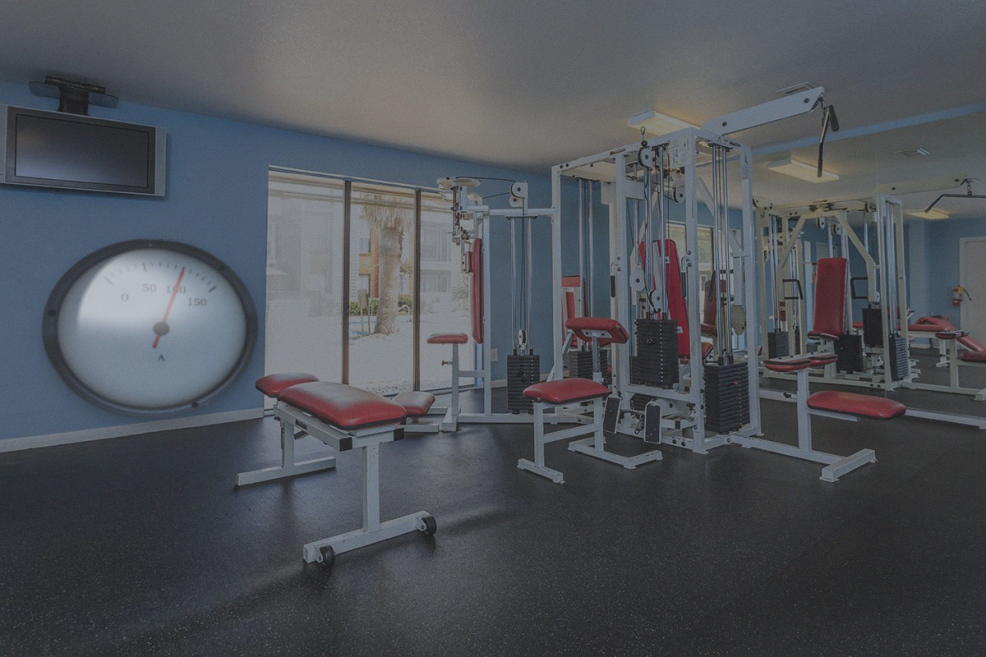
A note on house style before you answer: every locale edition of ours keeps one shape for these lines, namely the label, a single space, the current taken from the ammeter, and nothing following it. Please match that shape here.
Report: 100 A
